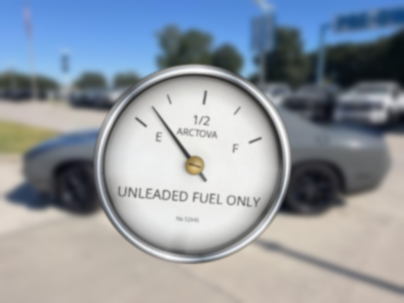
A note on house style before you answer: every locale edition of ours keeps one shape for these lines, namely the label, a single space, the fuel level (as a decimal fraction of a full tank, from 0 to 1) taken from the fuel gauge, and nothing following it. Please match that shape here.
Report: 0.125
